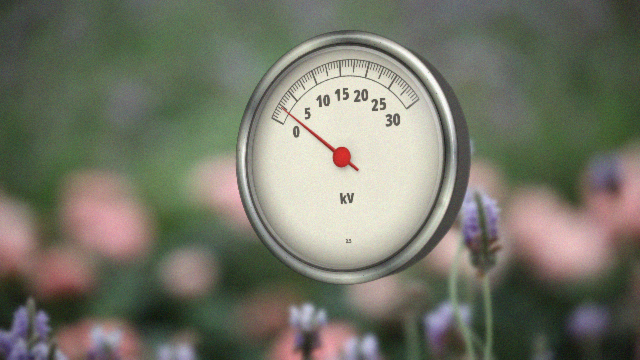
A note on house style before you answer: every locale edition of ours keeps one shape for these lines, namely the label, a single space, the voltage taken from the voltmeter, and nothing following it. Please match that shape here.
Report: 2.5 kV
